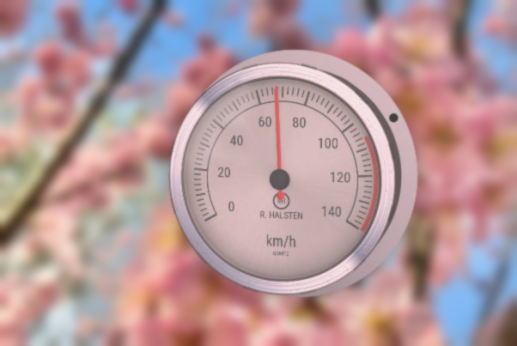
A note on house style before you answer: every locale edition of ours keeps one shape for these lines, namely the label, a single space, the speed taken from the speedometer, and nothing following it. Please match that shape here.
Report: 68 km/h
